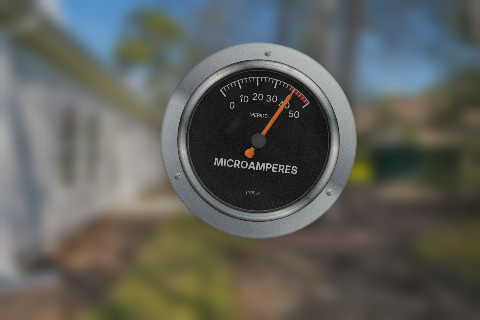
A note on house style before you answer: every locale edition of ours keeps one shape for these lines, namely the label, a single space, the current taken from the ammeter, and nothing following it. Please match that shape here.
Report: 40 µA
